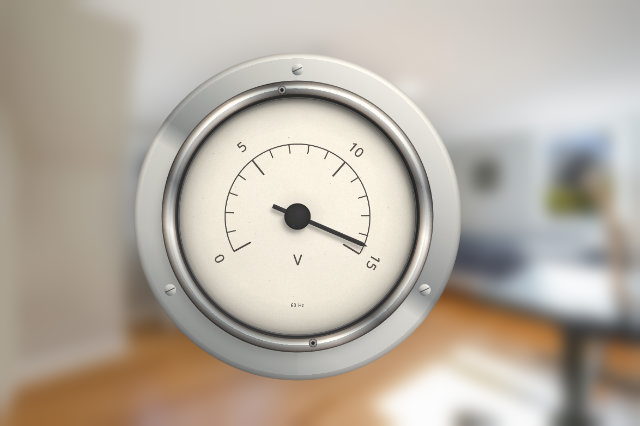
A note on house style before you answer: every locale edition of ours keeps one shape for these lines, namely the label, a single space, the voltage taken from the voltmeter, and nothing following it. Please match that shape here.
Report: 14.5 V
